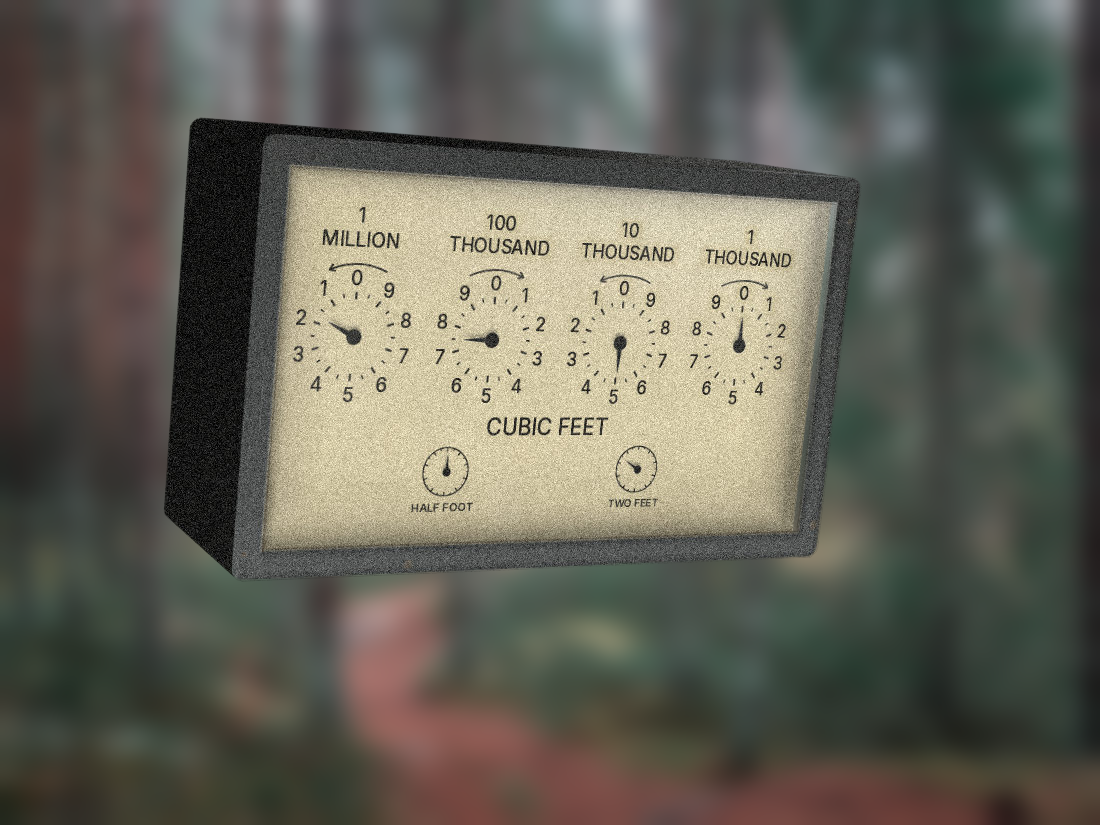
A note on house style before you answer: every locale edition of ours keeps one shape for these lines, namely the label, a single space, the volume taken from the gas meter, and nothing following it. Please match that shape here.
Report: 175000 ft³
